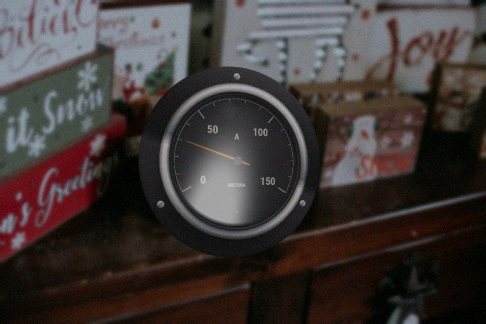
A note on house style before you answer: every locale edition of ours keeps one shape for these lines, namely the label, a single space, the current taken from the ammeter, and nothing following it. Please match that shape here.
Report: 30 A
